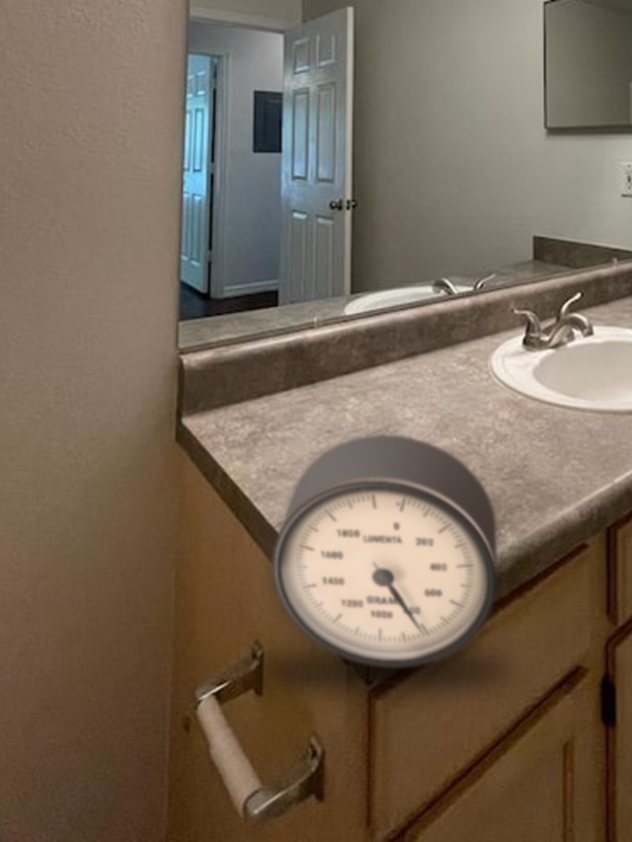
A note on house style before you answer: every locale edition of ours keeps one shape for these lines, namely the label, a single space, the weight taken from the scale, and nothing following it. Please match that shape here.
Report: 800 g
